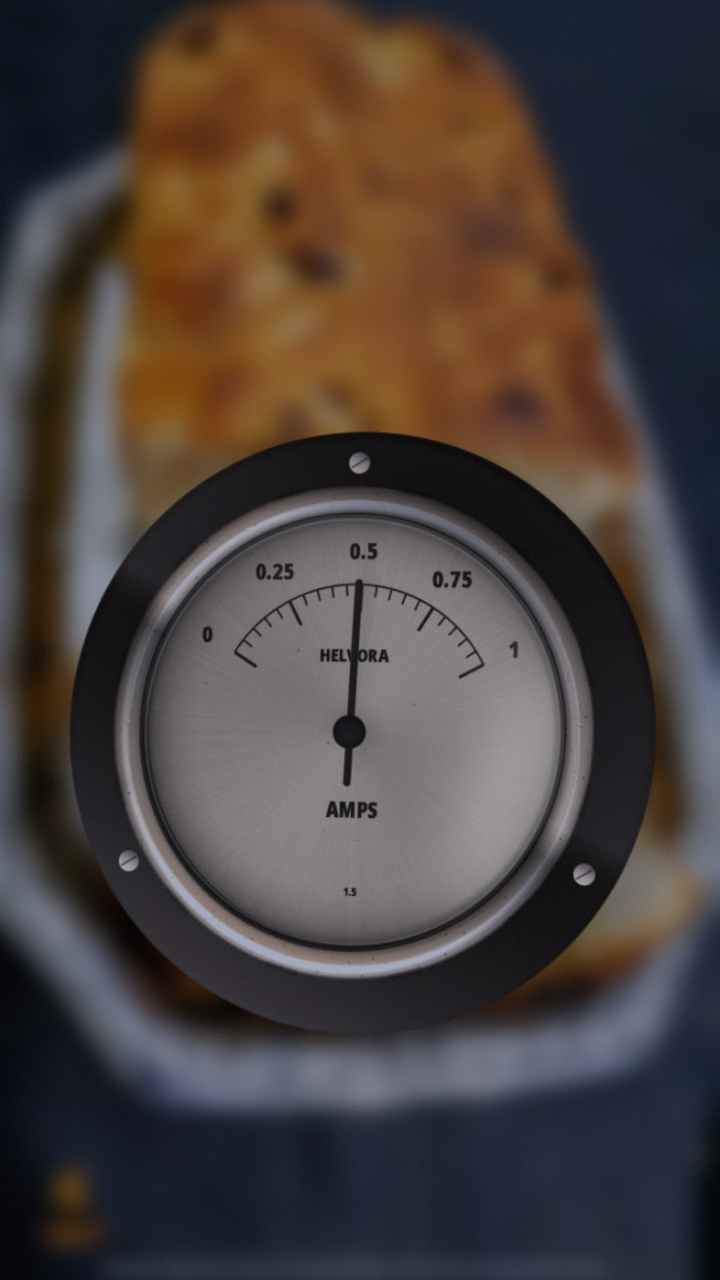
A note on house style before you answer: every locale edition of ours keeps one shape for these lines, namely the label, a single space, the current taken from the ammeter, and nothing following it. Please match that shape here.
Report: 0.5 A
